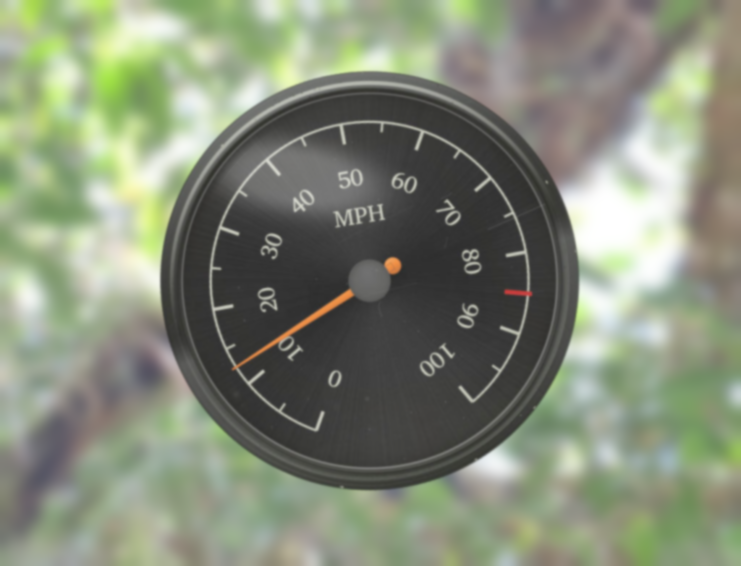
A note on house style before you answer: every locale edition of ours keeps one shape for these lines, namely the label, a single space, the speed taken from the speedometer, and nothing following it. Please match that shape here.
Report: 12.5 mph
